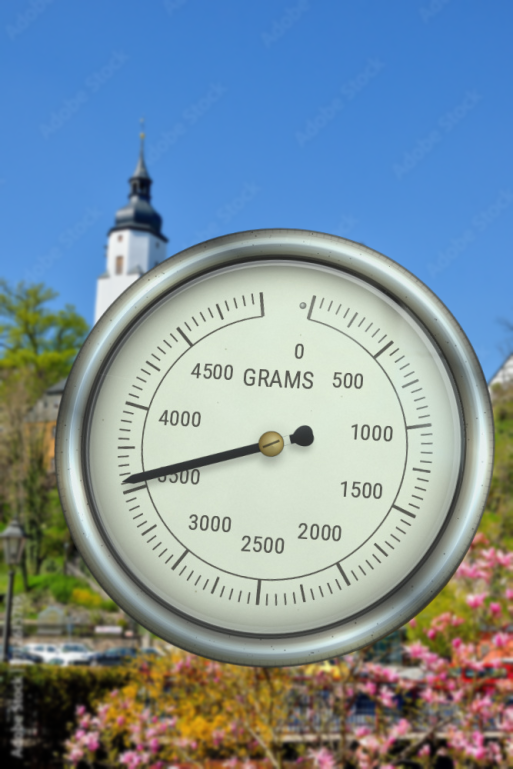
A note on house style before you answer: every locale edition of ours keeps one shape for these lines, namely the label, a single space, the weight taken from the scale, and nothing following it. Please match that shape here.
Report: 3550 g
